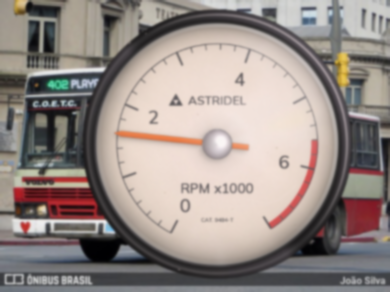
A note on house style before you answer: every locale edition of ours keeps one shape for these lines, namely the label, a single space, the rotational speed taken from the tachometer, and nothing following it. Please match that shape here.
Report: 1600 rpm
